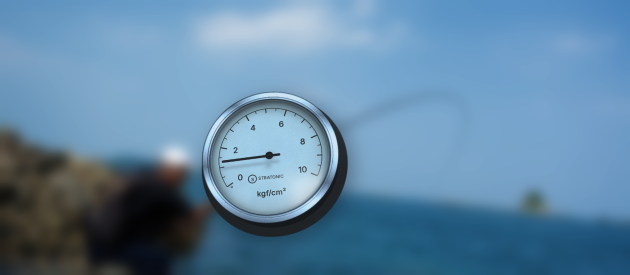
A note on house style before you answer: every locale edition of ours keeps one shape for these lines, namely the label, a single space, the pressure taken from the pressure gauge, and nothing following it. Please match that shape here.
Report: 1.25 kg/cm²
